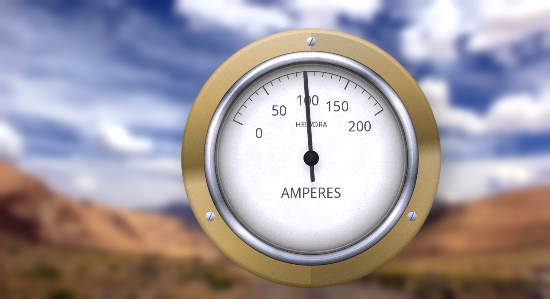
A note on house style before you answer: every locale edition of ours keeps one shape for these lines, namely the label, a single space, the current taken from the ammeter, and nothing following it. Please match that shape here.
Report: 100 A
